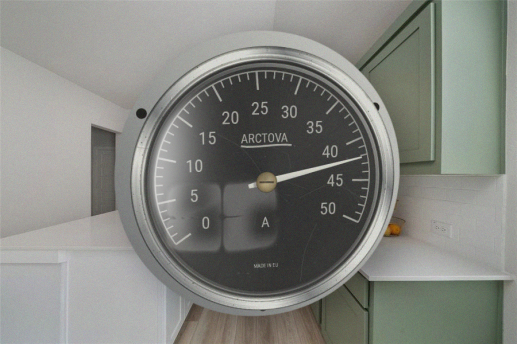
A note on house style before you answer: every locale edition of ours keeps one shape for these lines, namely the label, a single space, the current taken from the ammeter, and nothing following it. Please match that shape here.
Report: 42 A
